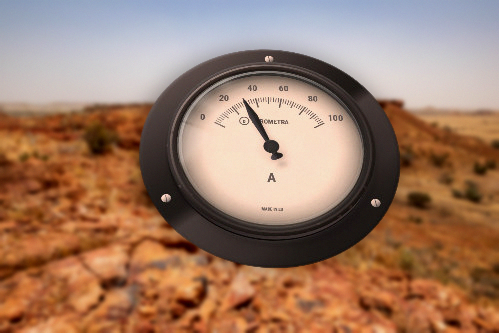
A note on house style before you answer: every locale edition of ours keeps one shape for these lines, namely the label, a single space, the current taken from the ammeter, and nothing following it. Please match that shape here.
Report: 30 A
